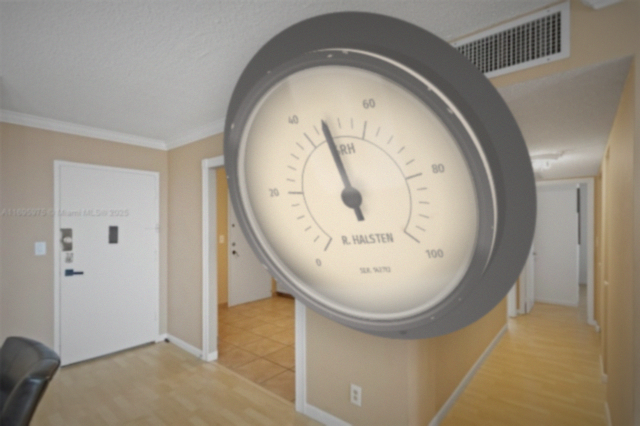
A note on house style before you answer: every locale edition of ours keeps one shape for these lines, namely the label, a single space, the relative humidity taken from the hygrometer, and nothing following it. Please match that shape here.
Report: 48 %
